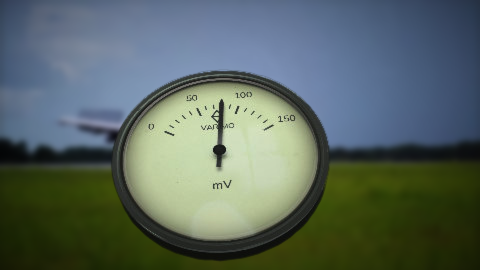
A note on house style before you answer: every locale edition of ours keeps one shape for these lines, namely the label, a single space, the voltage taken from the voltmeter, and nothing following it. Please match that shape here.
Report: 80 mV
